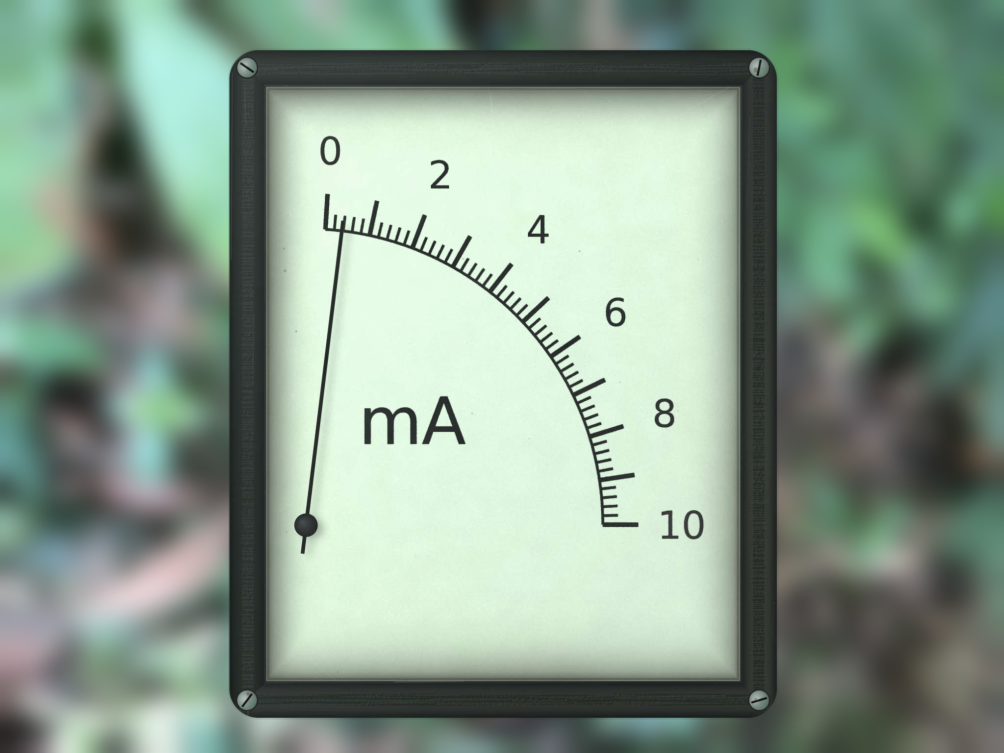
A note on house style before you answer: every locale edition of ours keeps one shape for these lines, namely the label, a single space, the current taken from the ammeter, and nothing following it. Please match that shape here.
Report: 0.4 mA
